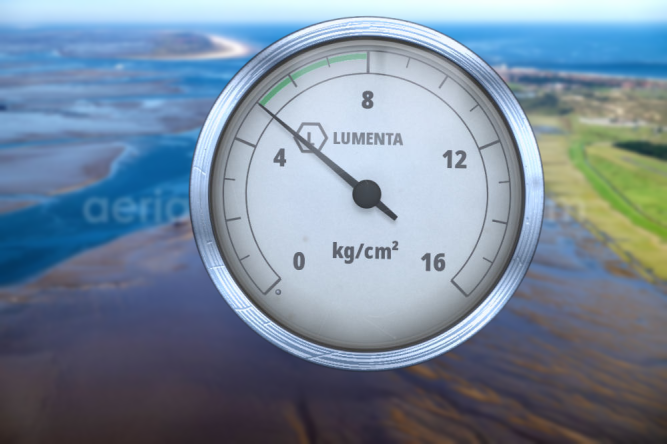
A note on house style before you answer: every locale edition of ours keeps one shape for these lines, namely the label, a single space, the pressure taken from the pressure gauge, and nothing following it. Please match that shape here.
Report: 5 kg/cm²
